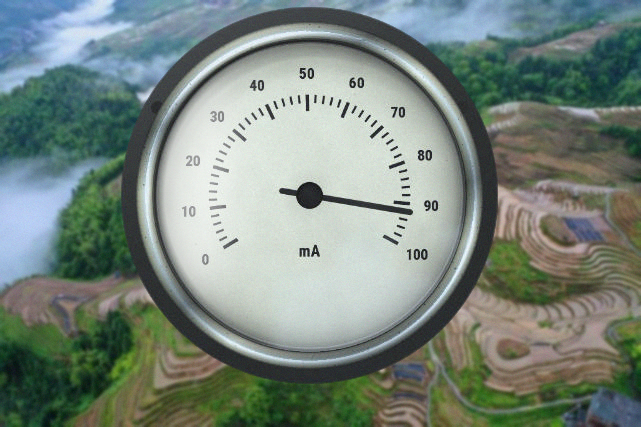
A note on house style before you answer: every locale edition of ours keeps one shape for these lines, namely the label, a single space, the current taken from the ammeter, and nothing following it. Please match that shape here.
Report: 92 mA
